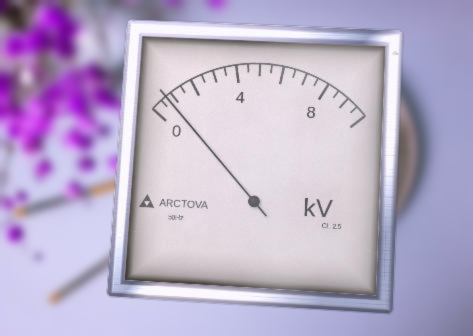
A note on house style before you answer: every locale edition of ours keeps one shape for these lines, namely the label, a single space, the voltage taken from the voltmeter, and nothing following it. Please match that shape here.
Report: 0.75 kV
